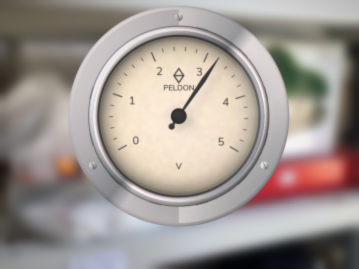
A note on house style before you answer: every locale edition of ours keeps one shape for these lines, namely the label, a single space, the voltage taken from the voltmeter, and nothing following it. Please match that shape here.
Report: 3.2 V
